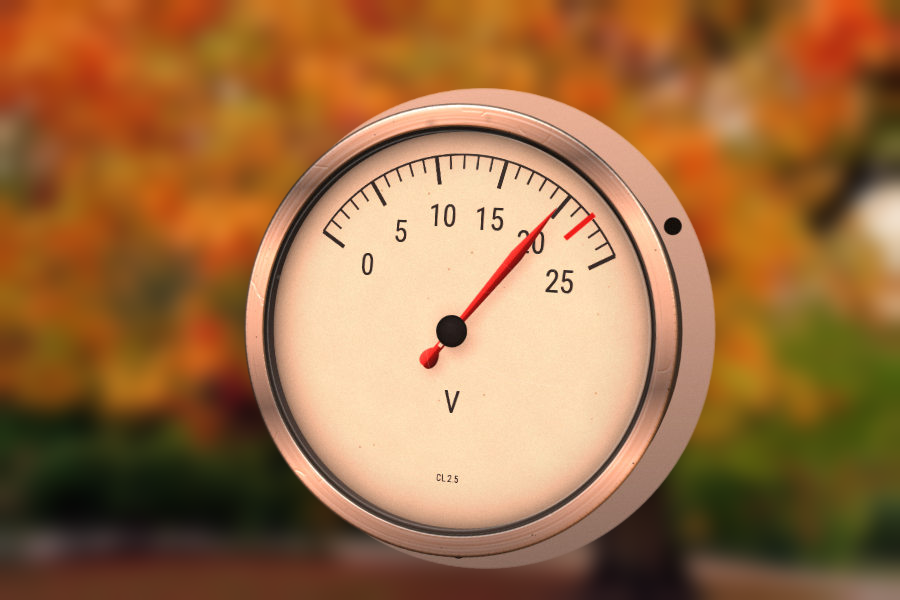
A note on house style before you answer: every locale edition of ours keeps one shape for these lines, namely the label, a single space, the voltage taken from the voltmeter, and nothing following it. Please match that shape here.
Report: 20 V
